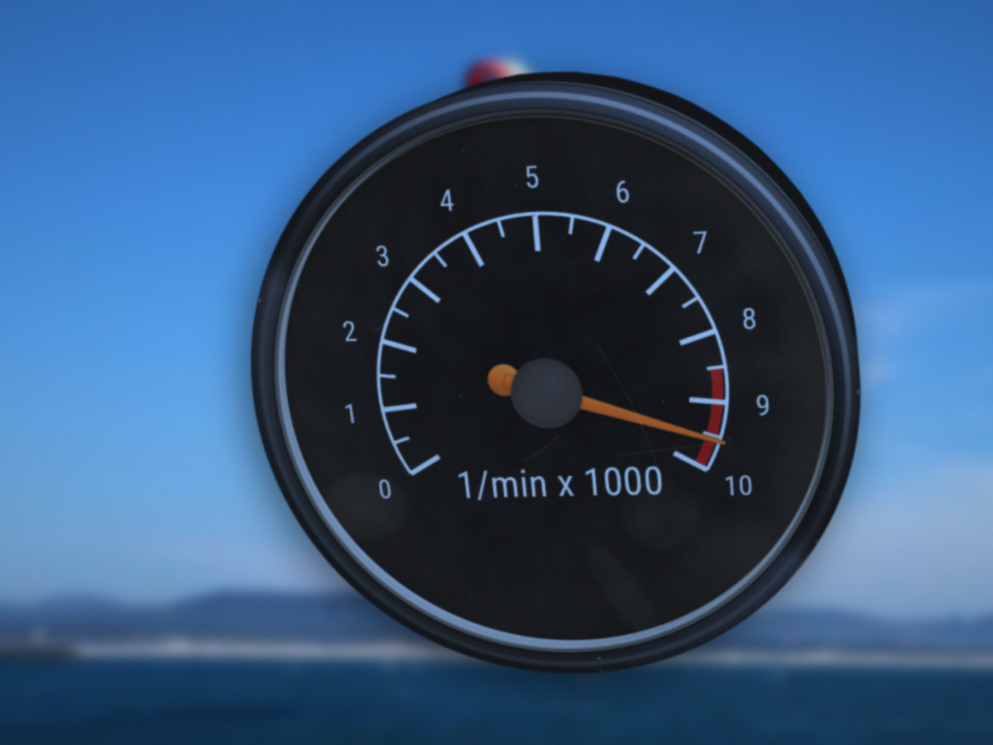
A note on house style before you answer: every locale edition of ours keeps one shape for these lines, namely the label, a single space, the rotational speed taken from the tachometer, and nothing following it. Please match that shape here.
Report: 9500 rpm
